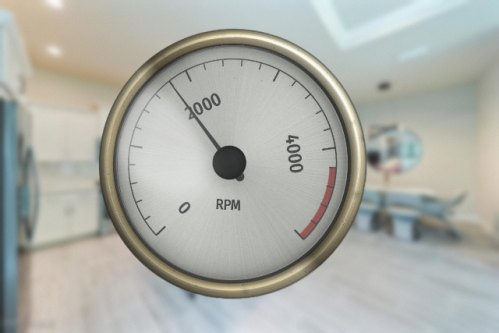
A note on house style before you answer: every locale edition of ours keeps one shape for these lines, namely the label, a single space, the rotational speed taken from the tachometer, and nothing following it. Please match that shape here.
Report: 1800 rpm
